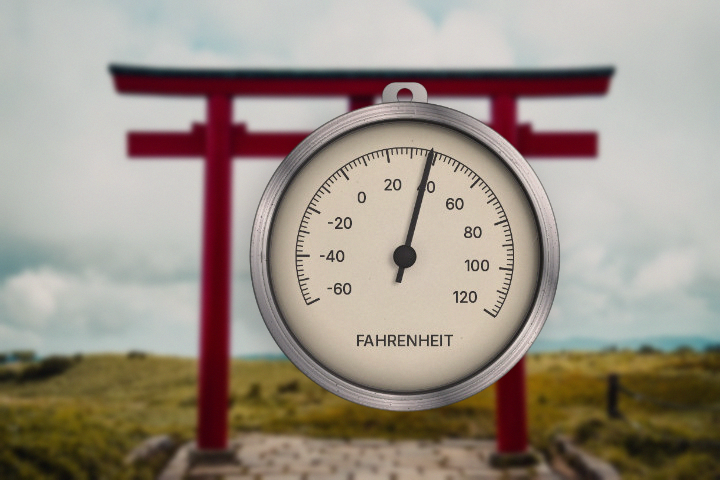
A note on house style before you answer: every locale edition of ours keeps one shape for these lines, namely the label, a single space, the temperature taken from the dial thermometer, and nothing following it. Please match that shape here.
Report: 38 °F
